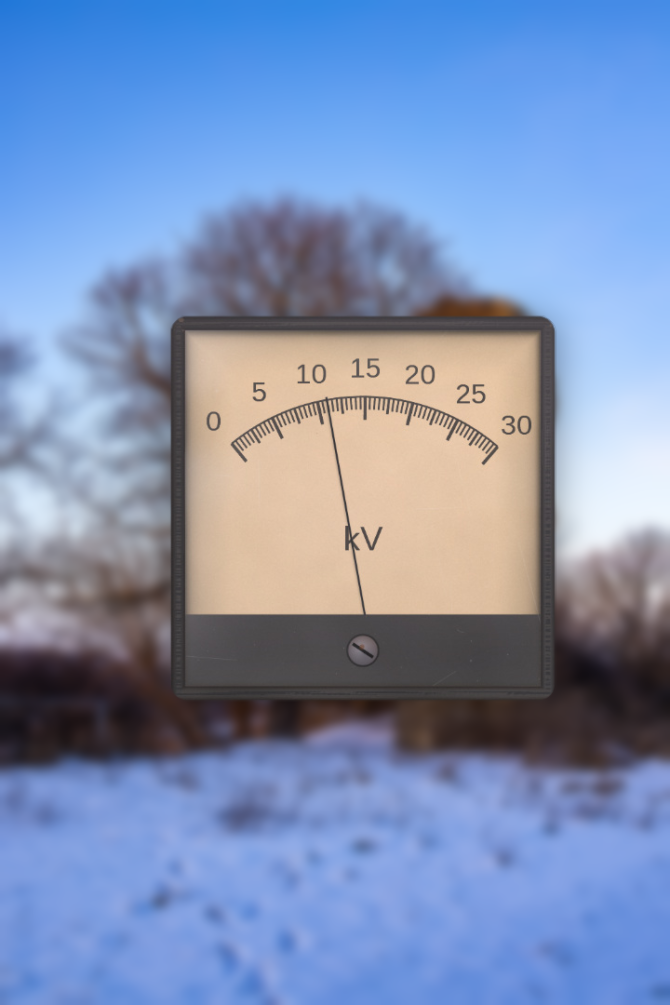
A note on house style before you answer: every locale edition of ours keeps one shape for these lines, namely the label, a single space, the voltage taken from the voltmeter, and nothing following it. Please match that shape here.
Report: 11 kV
